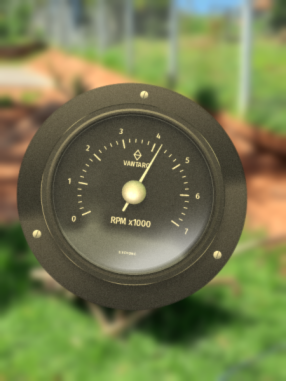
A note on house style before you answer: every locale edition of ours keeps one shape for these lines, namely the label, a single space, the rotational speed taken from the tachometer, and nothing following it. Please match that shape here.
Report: 4200 rpm
